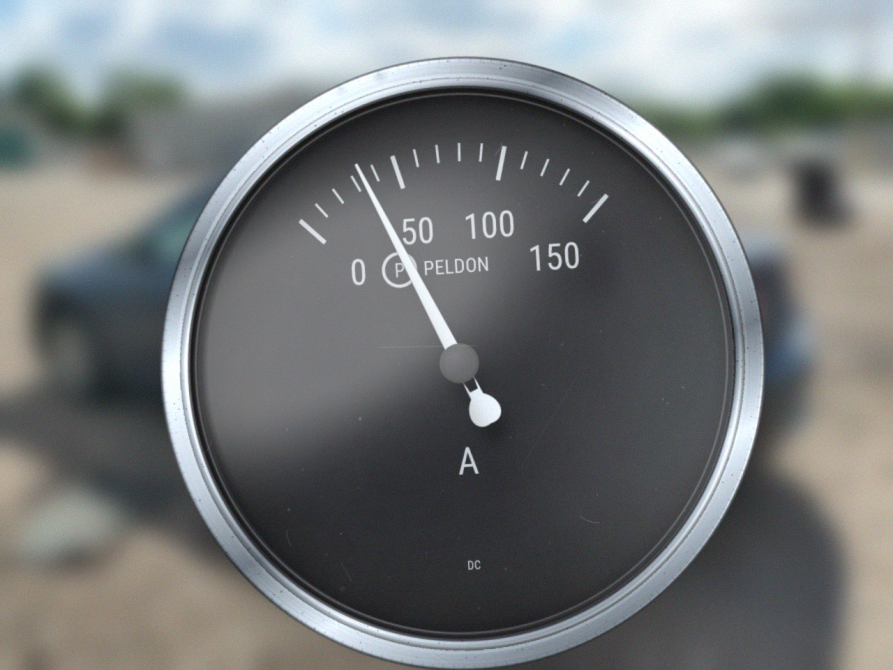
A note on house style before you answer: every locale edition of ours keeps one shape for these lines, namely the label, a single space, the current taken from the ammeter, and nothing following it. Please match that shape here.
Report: 35 A
